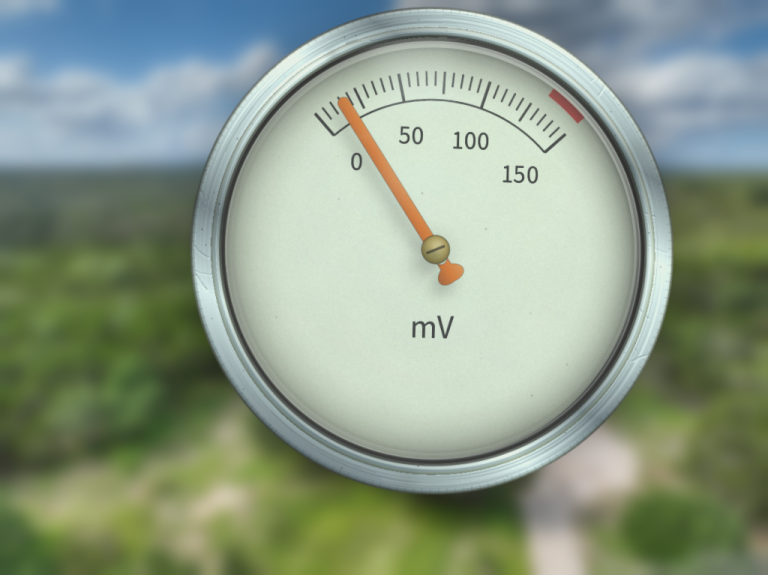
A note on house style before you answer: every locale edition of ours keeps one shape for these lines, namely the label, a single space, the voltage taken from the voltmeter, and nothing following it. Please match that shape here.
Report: 15 mV
